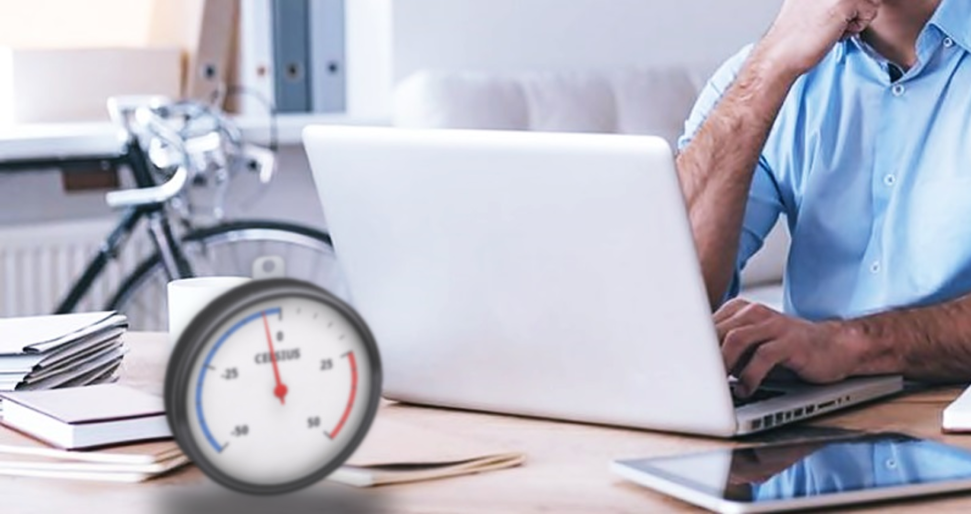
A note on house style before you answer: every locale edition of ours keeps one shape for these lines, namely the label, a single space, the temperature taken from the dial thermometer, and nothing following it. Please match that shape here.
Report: -5 °C
